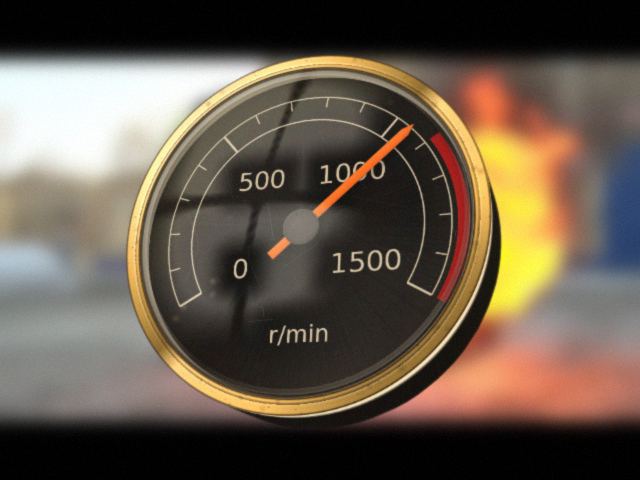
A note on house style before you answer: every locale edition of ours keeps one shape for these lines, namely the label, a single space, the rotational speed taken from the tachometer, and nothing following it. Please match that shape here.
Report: 1050 rpm
